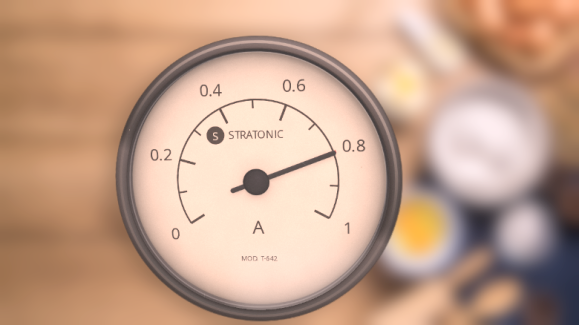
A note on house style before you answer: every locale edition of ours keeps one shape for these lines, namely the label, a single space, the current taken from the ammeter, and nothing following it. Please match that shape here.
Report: 0.8 A
